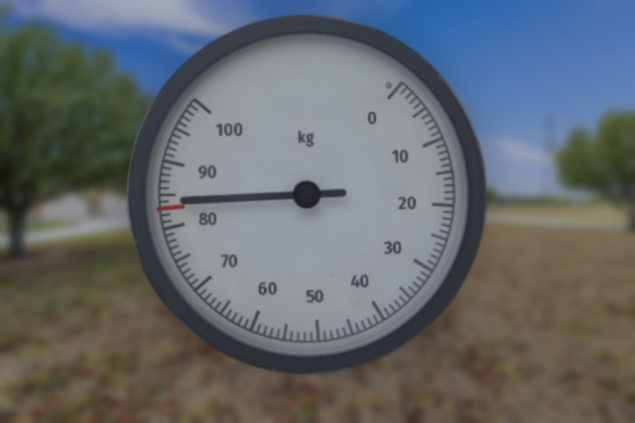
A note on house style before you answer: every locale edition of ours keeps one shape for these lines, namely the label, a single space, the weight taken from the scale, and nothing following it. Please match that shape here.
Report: 84 kg
